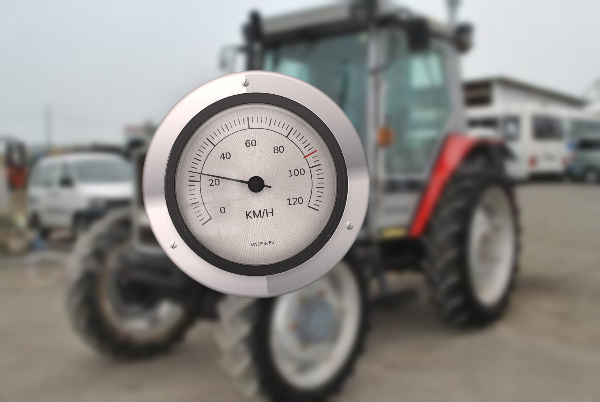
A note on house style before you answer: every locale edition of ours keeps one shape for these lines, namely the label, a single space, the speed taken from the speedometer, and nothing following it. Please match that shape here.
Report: 24 km/h
